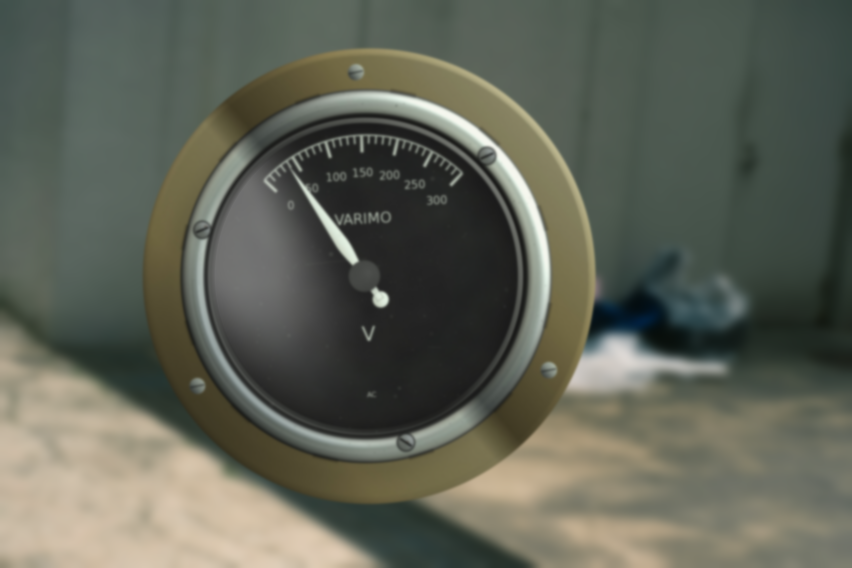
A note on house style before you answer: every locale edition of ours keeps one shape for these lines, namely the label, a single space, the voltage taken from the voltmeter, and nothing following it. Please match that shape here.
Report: 40 V
